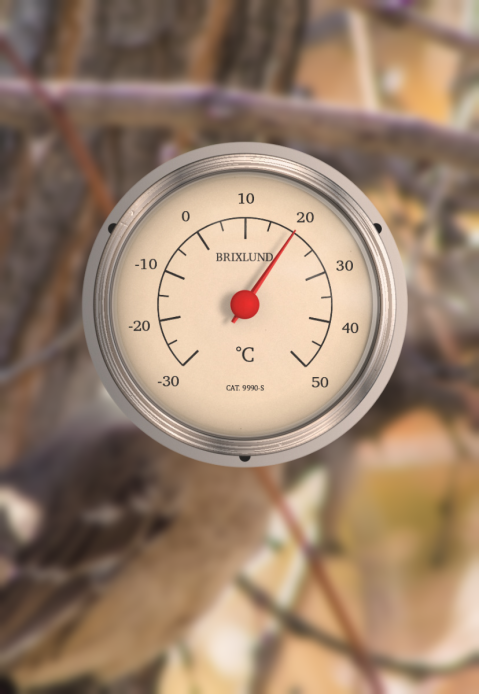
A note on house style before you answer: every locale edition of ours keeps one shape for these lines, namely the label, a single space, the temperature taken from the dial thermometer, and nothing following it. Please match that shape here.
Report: 20 °C
